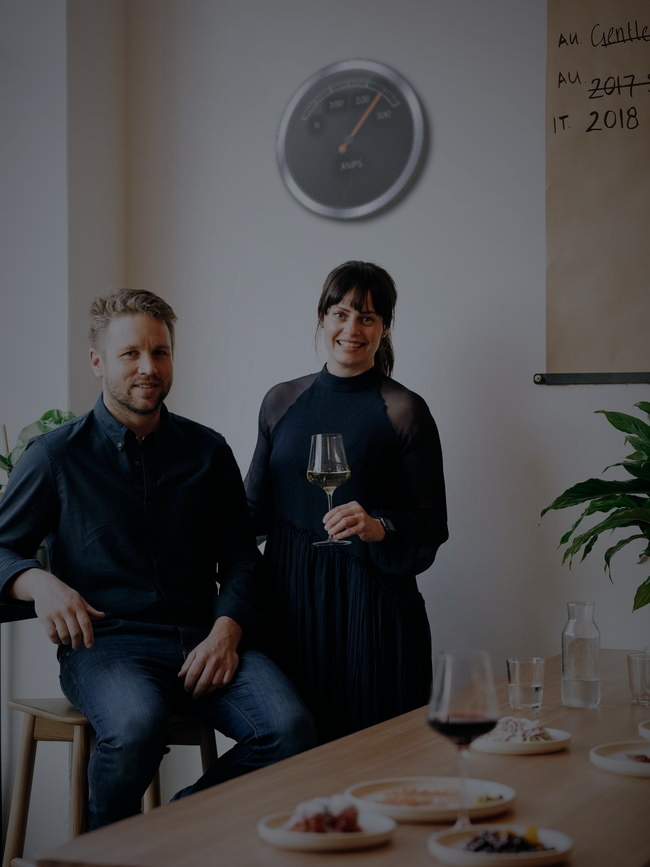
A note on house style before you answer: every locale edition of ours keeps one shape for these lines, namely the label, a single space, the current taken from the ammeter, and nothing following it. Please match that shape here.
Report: 250 A
